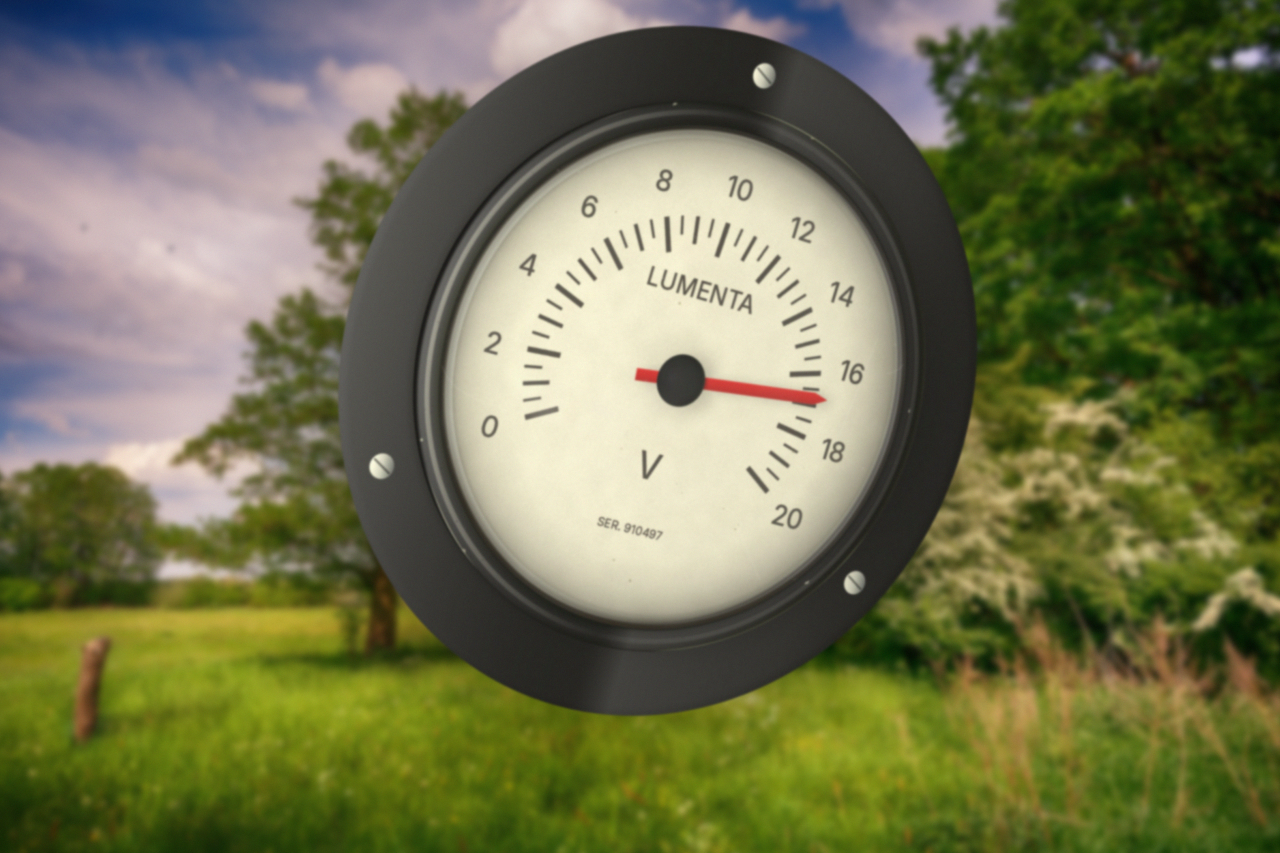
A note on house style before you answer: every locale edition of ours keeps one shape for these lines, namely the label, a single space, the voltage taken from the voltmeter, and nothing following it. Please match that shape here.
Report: 16.75 V
